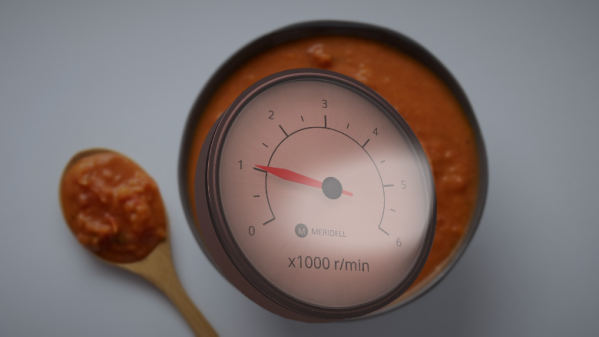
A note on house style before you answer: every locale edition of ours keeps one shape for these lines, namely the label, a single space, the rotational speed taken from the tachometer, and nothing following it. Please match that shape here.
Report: 1000 rpm
